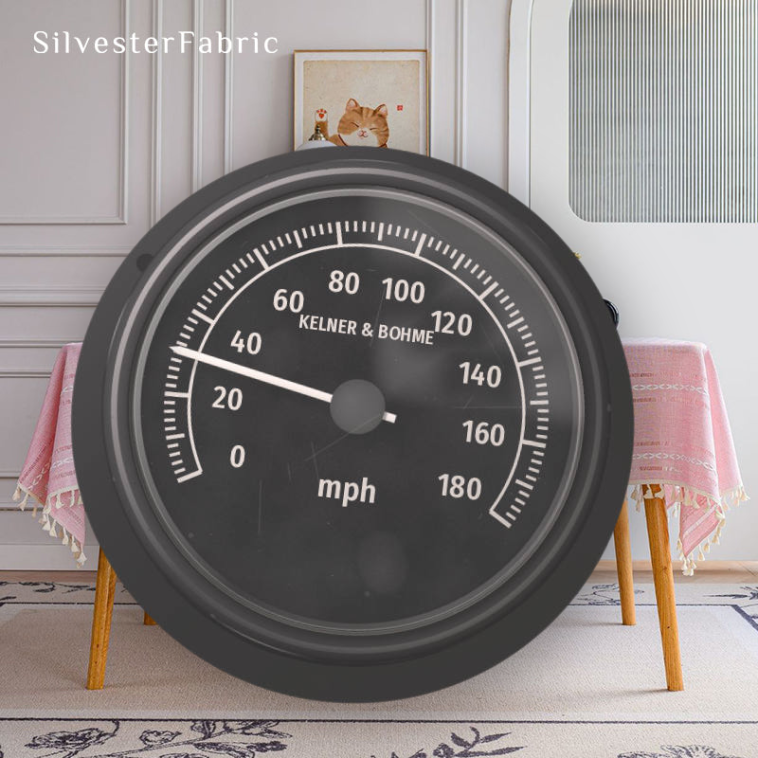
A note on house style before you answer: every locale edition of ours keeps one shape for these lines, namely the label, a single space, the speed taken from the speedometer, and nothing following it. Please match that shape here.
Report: 30 mph
